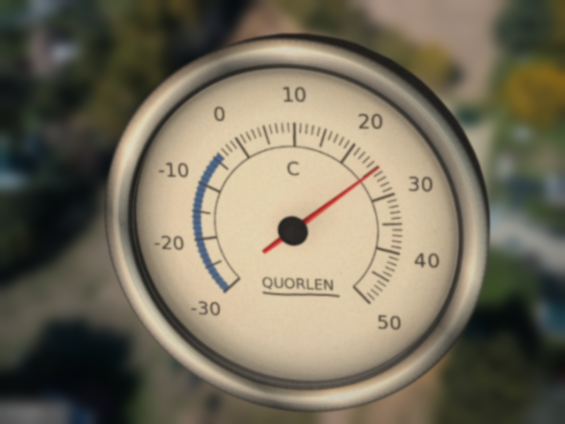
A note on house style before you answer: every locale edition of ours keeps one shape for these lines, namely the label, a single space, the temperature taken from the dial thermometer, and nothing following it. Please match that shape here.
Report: 25 °C
